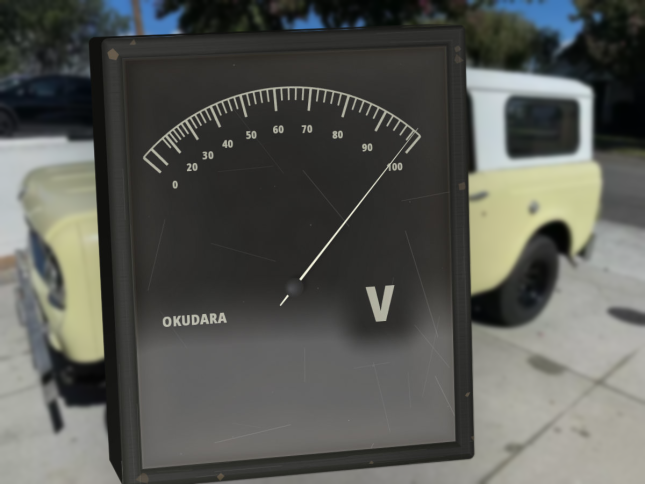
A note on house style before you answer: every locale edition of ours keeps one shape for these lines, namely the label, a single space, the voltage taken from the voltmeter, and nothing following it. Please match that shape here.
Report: 98 V
